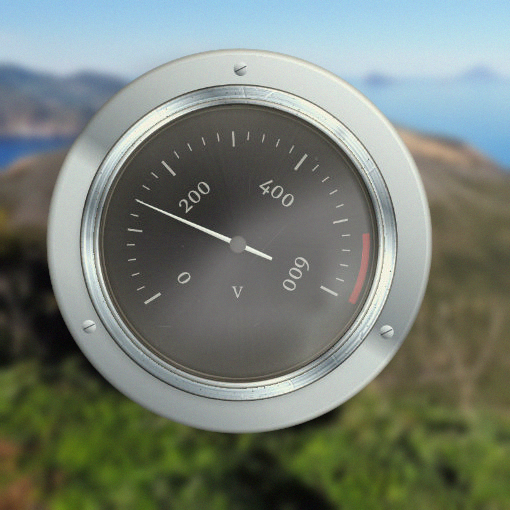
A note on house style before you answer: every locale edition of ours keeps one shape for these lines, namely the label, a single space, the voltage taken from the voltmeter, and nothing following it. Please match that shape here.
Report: 140 V
